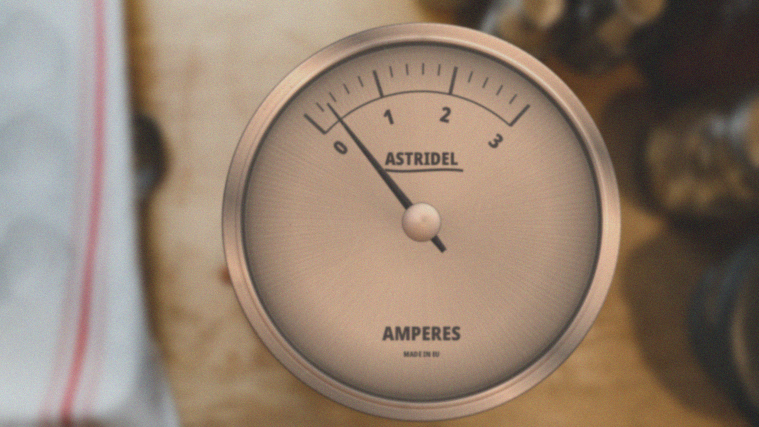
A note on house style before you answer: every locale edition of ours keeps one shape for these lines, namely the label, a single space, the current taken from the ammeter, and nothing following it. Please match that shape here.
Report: 0.3 A
